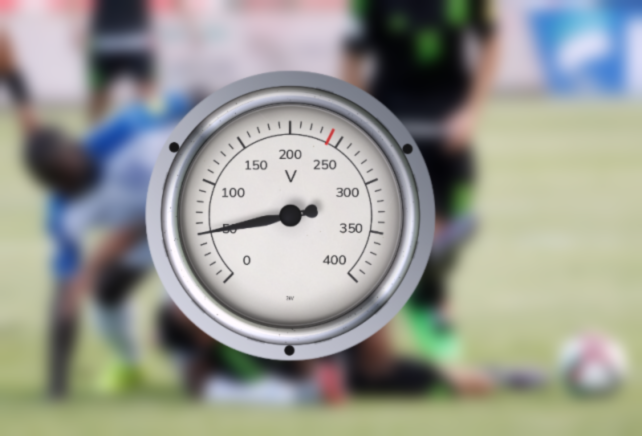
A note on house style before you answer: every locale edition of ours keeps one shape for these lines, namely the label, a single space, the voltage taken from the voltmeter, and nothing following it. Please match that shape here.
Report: 50 V
